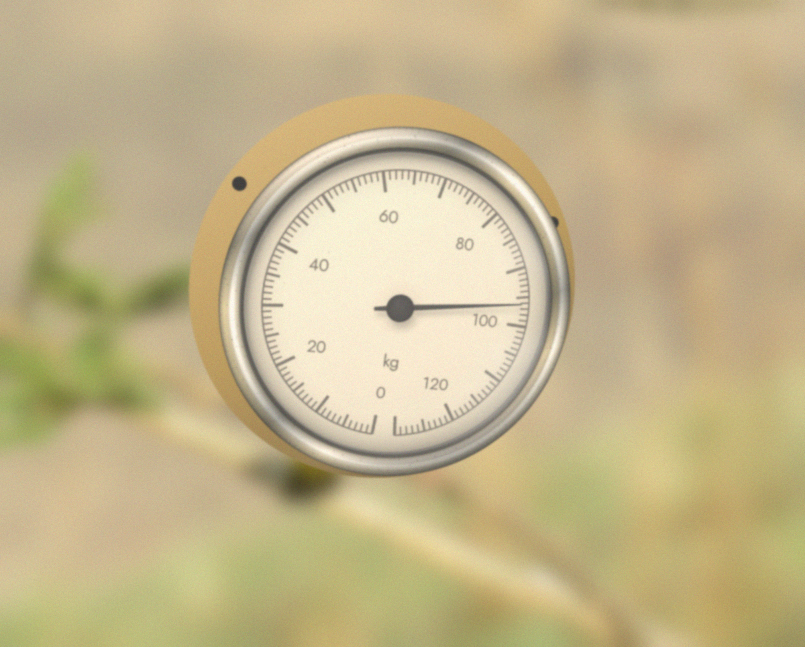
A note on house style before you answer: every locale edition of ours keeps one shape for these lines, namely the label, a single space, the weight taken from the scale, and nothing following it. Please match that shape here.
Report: 96 kg
